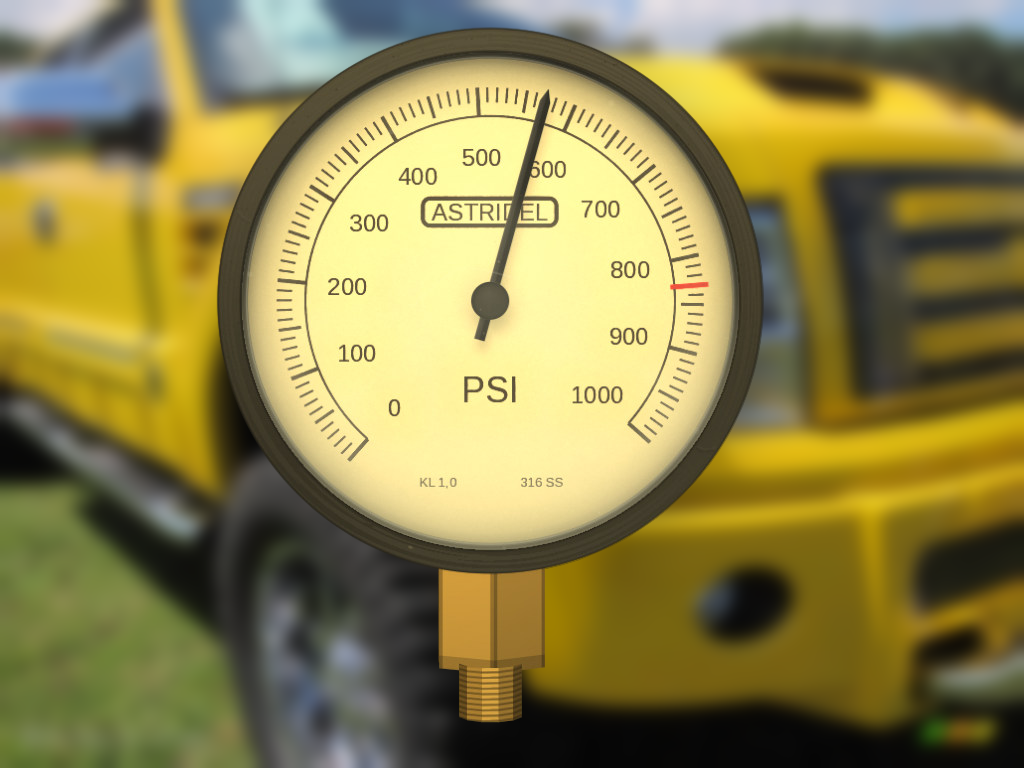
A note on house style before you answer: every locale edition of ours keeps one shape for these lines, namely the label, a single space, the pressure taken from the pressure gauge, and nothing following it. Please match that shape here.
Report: 570 psi
